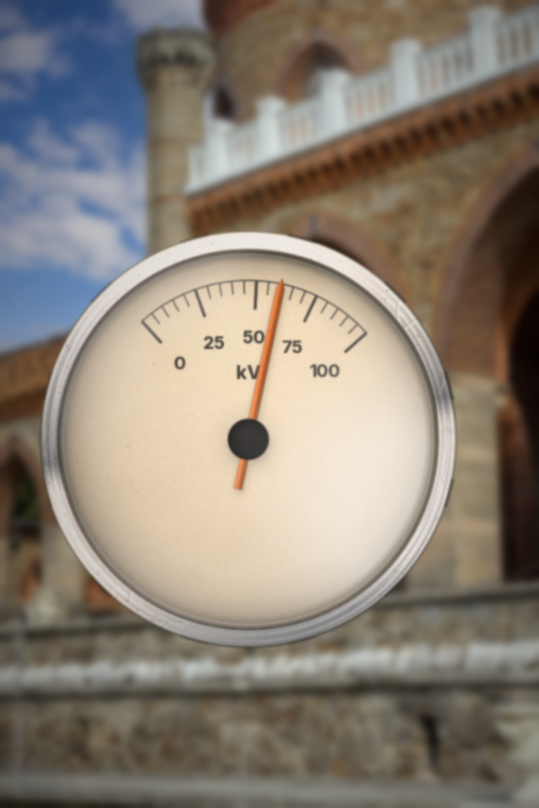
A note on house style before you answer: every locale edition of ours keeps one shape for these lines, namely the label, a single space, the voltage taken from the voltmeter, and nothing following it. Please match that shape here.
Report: 60 kV
